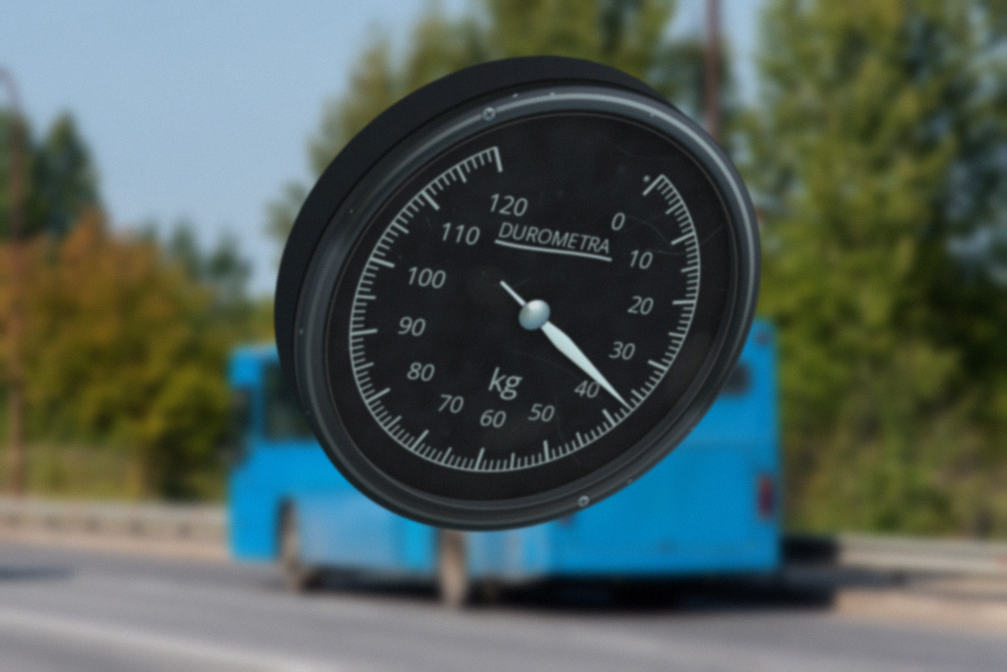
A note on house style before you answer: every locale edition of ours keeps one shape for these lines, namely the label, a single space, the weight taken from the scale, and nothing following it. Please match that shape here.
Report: 37 kg
